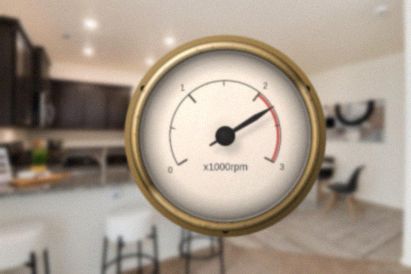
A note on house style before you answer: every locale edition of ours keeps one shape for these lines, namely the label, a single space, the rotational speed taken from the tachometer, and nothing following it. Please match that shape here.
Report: 2250 rpm
